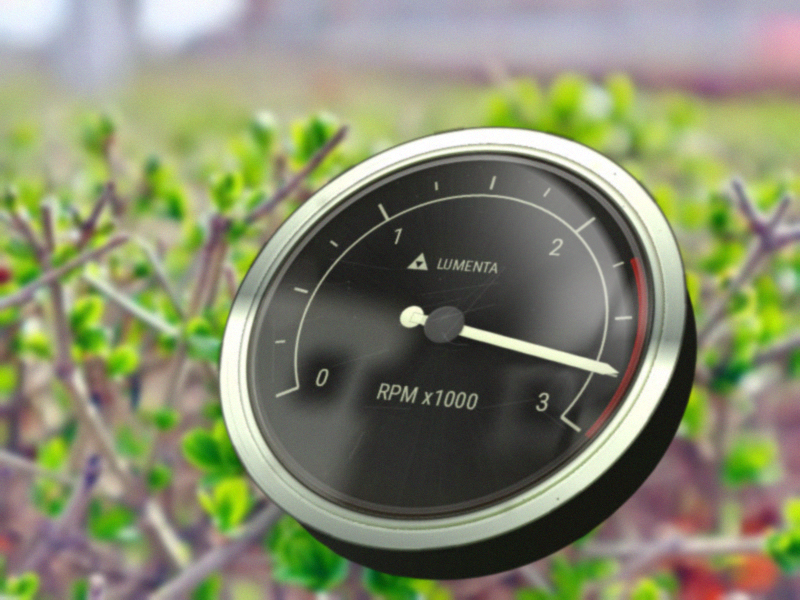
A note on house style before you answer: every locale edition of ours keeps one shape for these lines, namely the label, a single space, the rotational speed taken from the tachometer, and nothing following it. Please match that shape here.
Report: 2750 rpm
